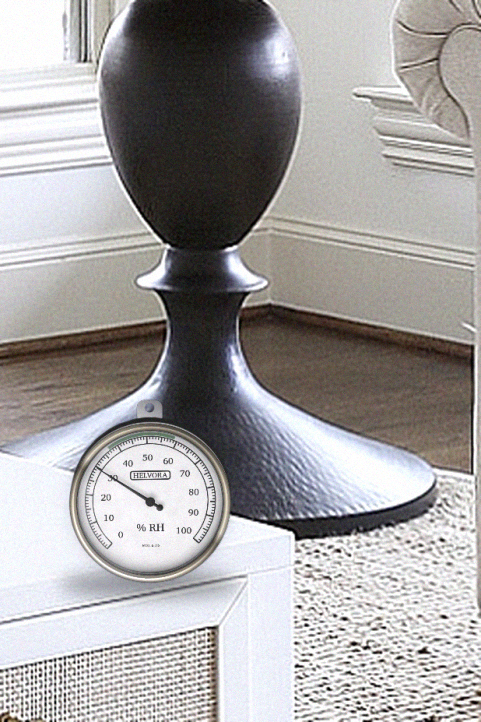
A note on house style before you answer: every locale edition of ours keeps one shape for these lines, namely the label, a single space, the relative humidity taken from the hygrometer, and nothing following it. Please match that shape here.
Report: 30 %
